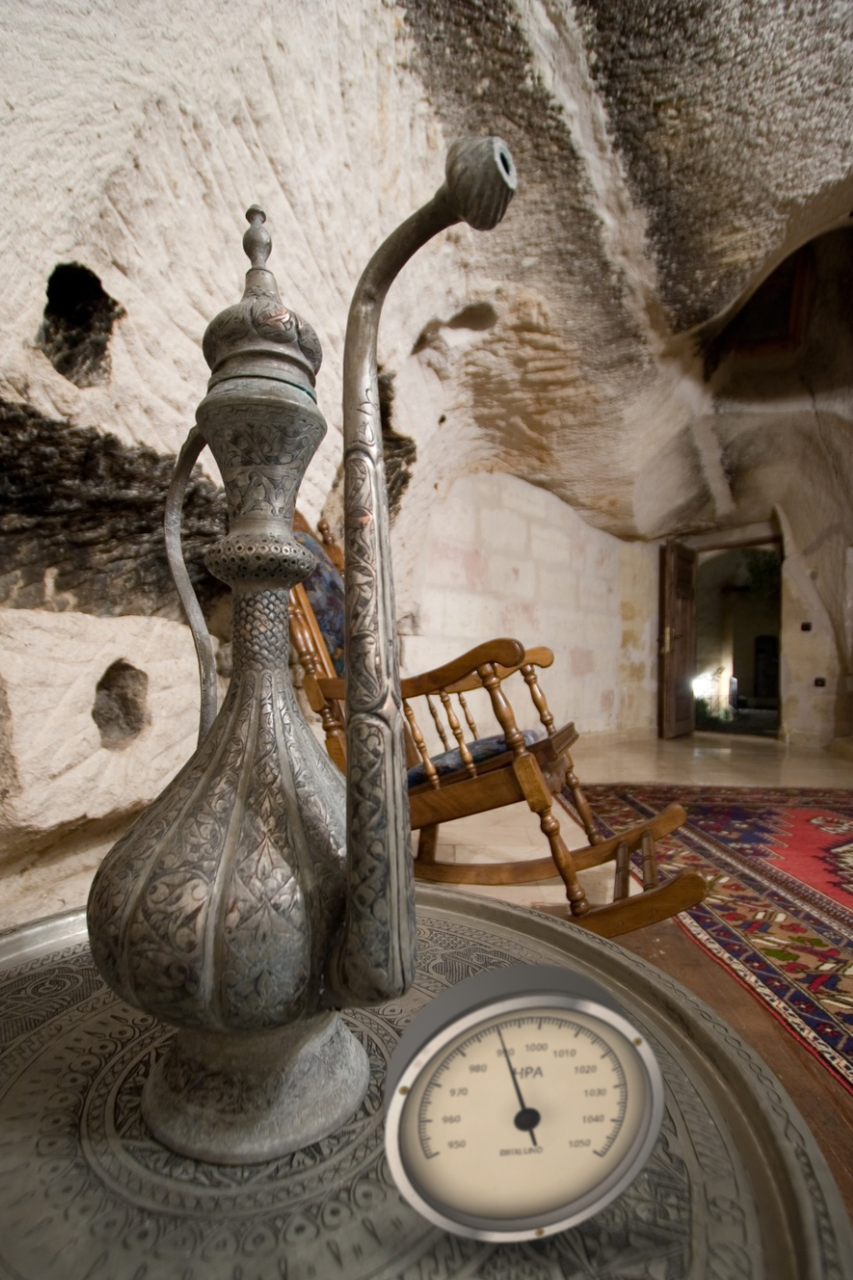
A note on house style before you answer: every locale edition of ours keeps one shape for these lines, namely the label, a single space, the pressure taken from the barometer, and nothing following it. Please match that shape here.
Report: 990 hPa
